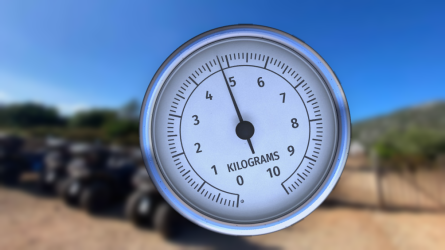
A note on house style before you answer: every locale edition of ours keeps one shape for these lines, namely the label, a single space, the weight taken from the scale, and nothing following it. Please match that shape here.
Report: 4.8 kg
